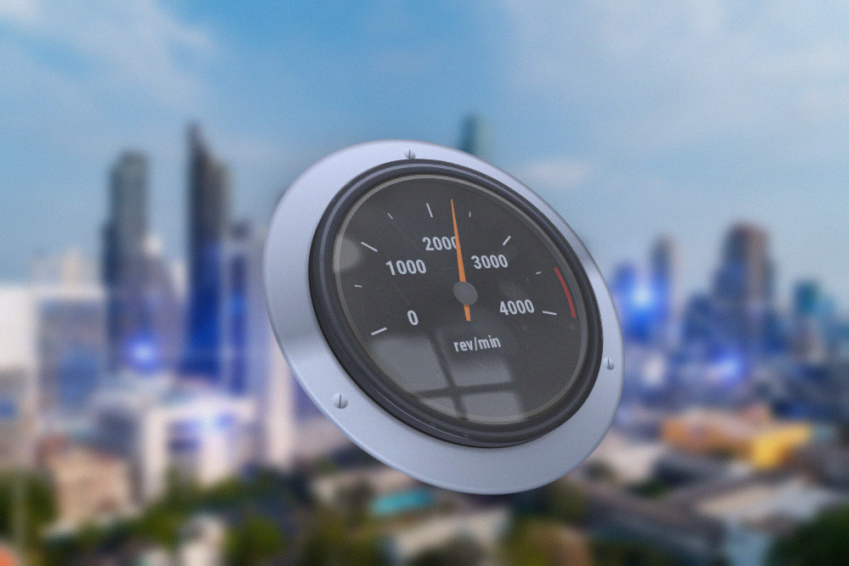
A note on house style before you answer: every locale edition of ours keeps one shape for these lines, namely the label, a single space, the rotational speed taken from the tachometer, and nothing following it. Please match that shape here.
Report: 2250 rpm
